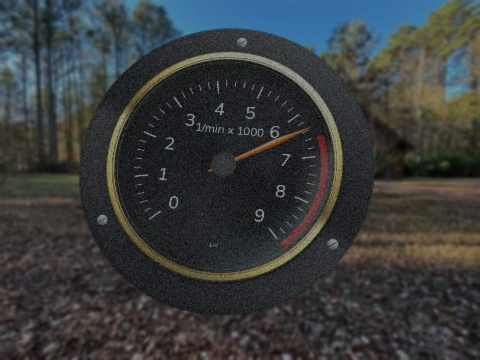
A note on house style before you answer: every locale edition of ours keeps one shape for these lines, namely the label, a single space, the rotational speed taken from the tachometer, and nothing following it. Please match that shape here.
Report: 6400 rpm
